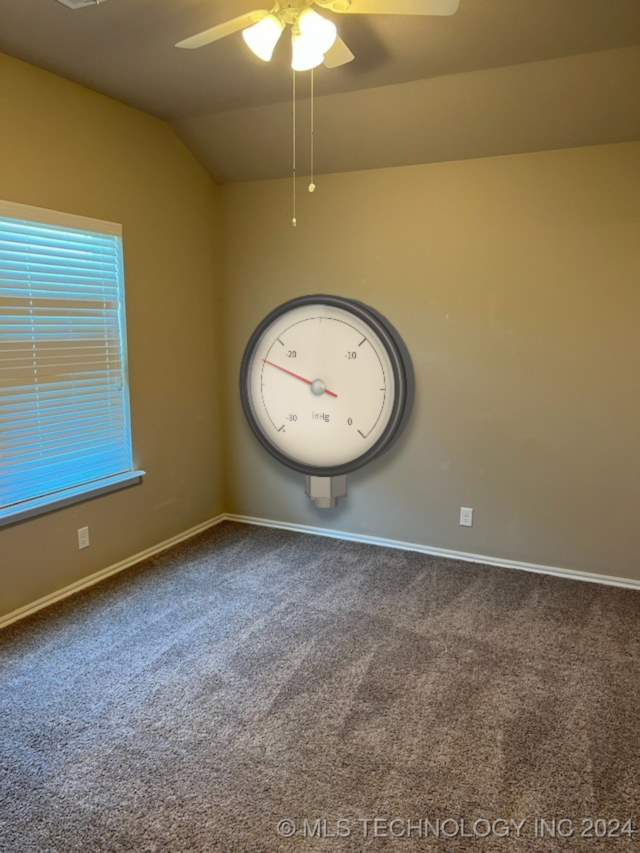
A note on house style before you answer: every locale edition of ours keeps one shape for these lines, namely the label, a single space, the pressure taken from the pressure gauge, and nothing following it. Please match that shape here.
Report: -22.5 inHg
